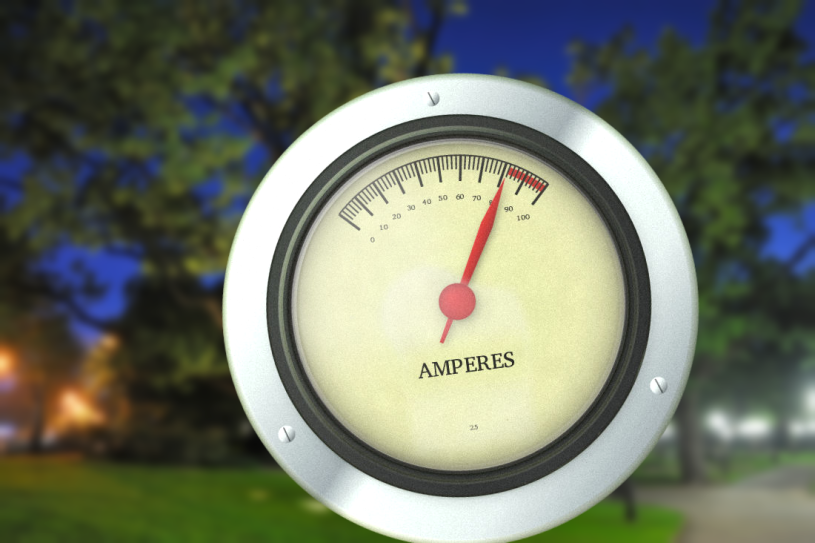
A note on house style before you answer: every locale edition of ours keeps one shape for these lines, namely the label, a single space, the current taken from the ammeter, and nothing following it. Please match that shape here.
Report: 82 A
